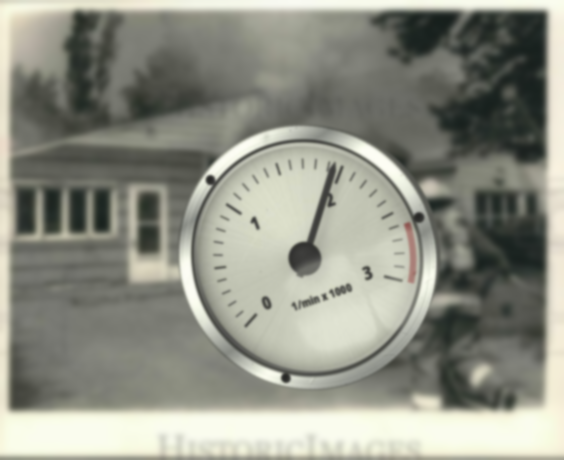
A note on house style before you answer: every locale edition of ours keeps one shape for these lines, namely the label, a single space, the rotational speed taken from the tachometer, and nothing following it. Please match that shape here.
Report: 1950 rpm
